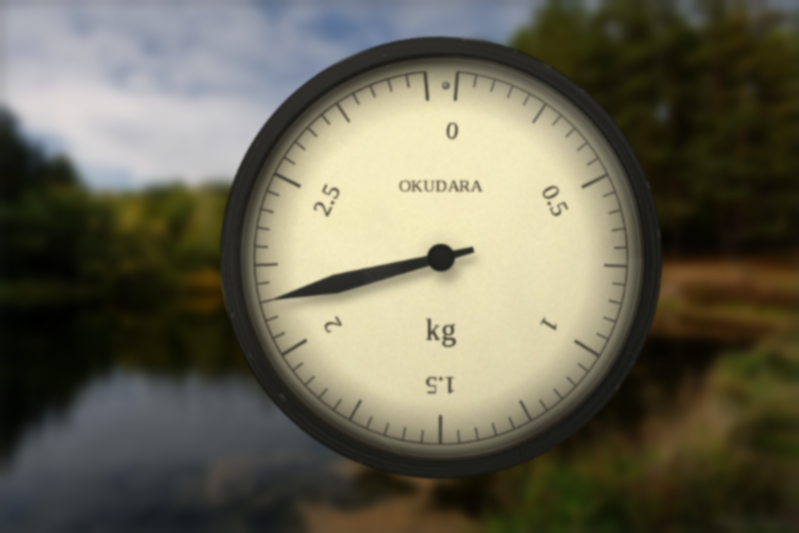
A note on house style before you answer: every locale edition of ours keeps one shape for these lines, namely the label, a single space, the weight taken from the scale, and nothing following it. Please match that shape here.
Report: 2.15 kg
